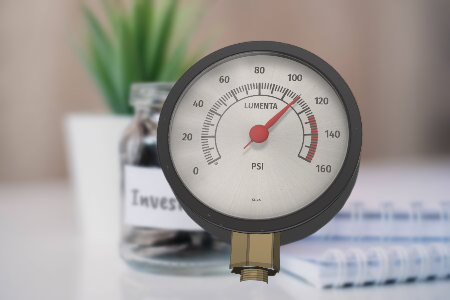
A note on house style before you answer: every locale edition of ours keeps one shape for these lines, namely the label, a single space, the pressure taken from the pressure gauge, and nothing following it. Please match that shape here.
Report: 110 psi
